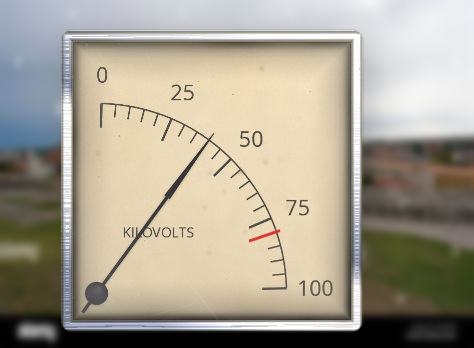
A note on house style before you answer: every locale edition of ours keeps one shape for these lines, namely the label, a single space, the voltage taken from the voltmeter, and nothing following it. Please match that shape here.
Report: 40 kV
